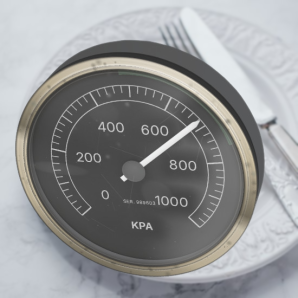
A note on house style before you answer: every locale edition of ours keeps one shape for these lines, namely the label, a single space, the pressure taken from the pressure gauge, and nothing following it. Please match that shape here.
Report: 680 kPa
